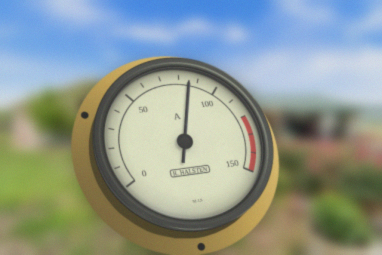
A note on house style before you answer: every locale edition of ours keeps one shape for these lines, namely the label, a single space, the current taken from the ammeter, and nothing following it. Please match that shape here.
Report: 85 A
